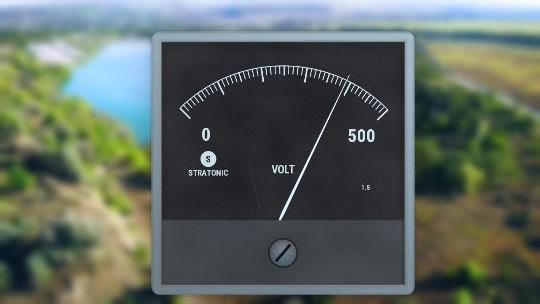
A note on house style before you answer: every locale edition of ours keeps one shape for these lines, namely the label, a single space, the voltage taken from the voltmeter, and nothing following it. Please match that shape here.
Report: 390 V
